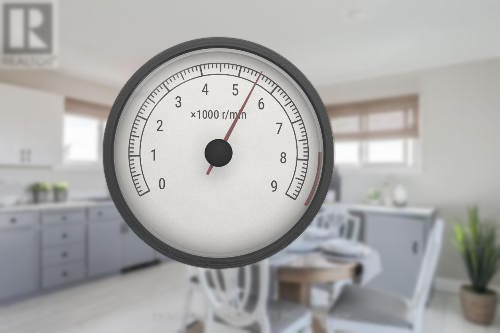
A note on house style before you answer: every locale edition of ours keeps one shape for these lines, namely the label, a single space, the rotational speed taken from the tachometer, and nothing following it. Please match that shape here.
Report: 5500 rpm
